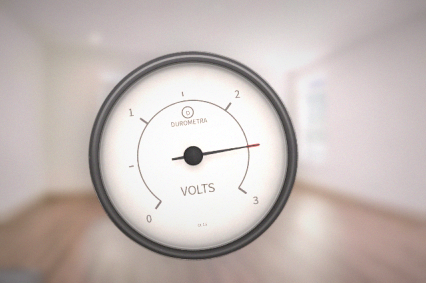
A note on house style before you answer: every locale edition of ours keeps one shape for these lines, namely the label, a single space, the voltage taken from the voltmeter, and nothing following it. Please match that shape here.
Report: 2.5 V
